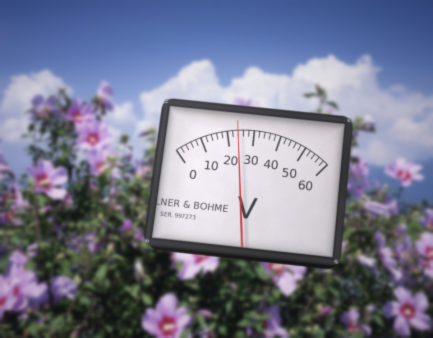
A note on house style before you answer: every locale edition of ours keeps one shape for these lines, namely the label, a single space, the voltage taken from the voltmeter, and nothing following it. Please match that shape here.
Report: 24 V
